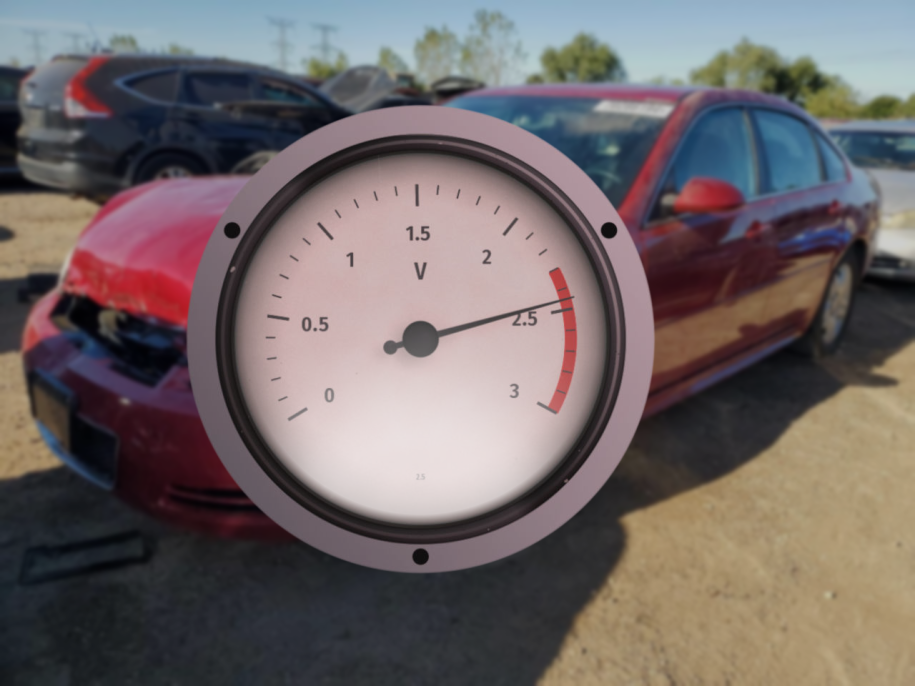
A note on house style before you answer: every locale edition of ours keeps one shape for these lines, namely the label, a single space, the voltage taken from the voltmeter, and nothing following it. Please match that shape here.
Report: 2.45 V
